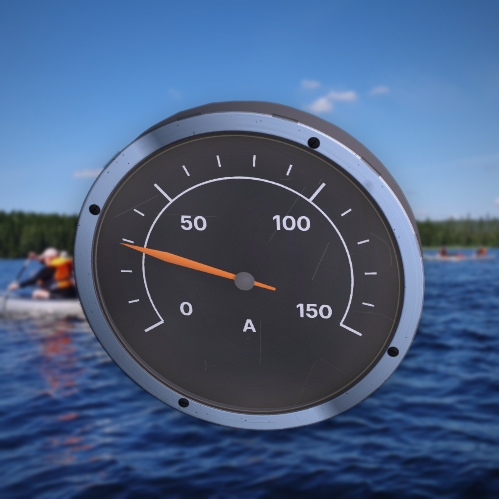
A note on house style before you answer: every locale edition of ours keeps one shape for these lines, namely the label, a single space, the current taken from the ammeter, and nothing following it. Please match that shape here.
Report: 30 A
